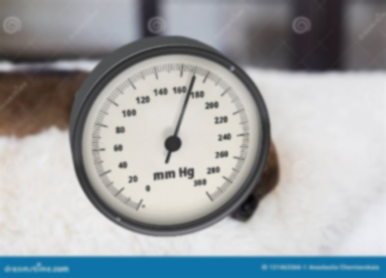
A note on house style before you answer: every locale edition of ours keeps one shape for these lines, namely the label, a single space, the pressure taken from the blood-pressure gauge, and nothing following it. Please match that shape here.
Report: 170 mmHg
